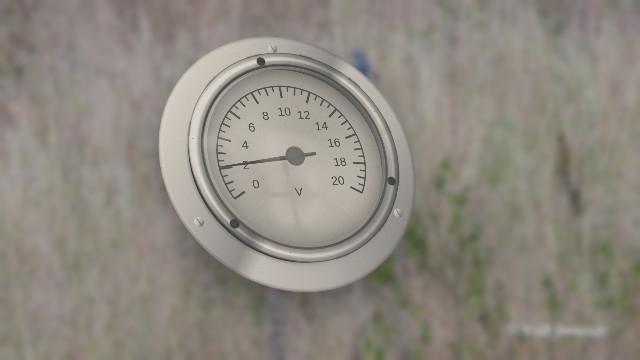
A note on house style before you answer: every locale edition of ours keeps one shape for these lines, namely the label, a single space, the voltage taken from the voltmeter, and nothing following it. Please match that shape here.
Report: 2 V
